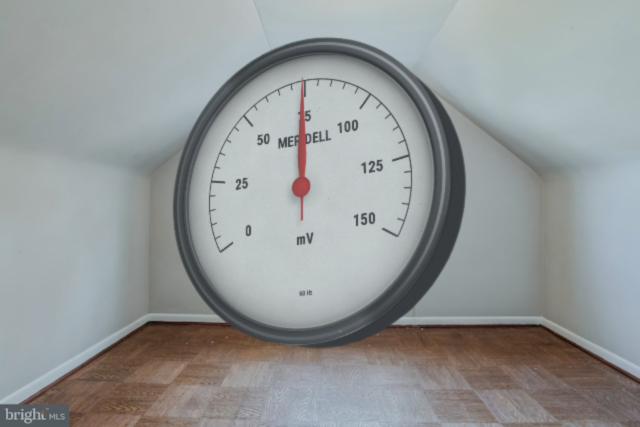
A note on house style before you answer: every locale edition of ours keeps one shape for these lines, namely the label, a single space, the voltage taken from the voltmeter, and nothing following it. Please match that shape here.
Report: 75 mV
